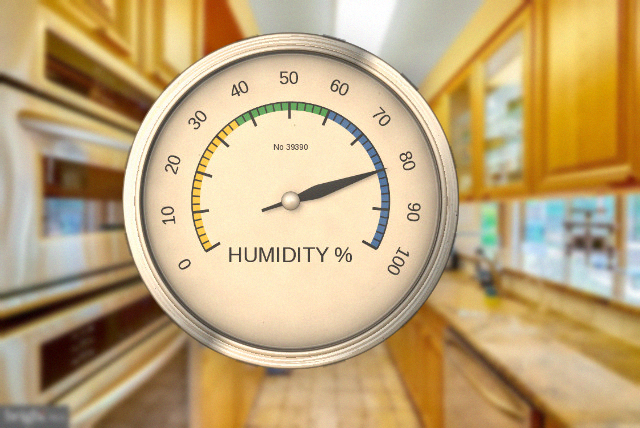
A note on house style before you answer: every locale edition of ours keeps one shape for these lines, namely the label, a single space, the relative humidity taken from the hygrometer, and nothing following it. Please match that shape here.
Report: 80 %
